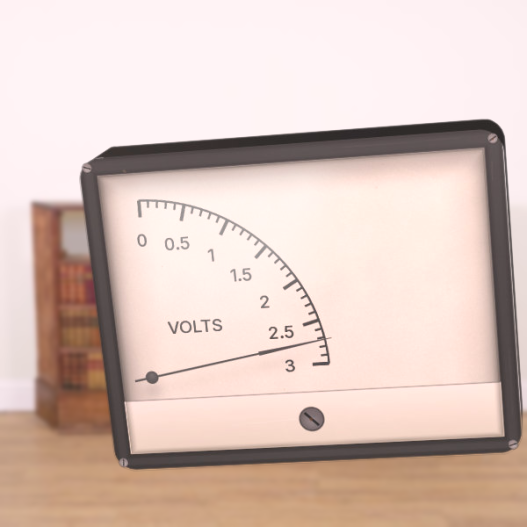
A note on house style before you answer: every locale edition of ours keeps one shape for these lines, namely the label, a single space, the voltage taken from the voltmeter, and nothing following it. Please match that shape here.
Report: 2.7 V
